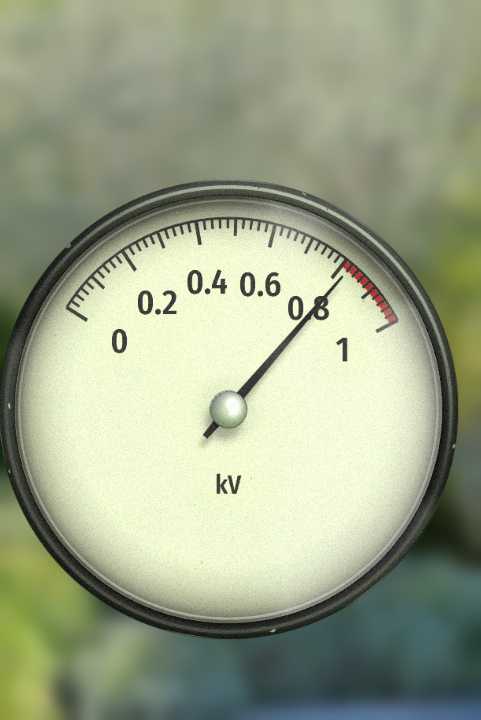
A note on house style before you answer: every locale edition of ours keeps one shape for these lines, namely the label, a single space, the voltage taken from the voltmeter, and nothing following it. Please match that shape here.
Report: 0.82 kV
